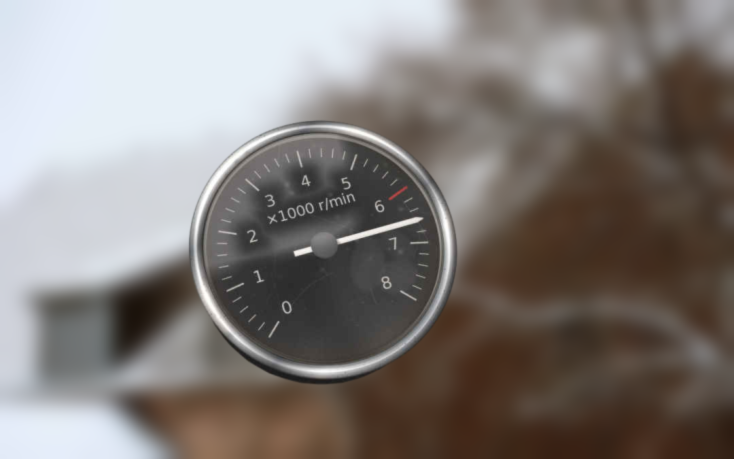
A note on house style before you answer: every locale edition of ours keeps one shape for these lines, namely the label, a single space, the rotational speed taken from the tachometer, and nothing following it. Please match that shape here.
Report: 6600 rpm
